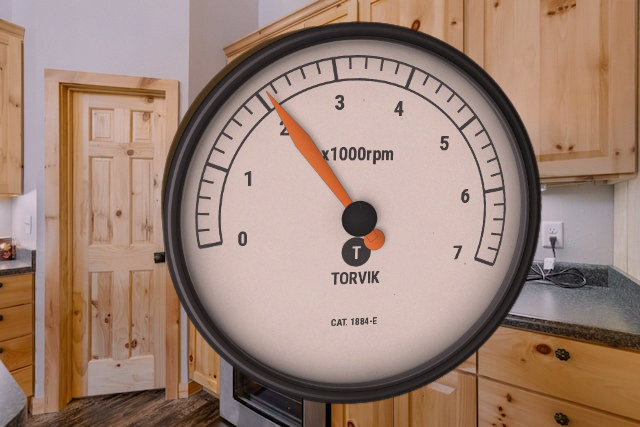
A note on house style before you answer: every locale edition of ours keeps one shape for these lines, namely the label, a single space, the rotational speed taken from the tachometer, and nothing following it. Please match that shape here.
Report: 2100 rpm
